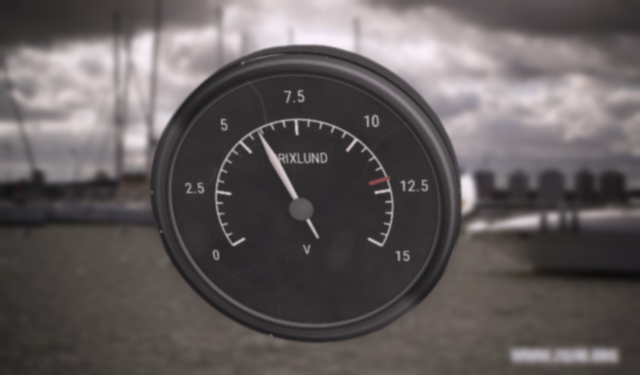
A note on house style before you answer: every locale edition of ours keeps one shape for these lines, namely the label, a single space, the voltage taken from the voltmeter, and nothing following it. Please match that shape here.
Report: 6 V
